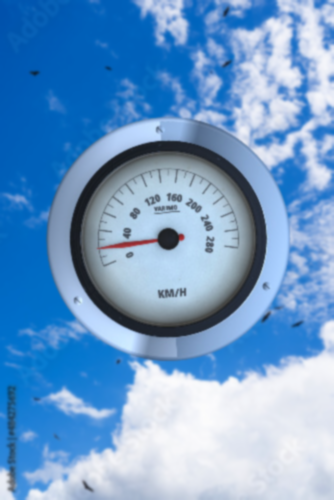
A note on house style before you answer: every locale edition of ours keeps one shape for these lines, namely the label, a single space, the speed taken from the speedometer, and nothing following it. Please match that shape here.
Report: 20 km/h
